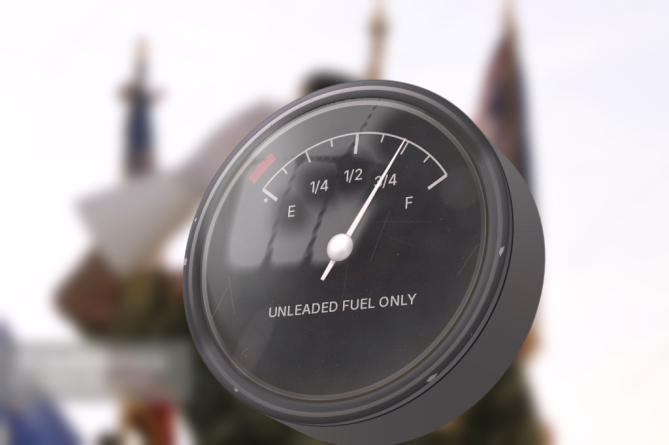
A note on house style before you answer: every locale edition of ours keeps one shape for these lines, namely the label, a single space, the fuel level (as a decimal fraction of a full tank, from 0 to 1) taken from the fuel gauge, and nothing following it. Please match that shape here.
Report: 0.75
